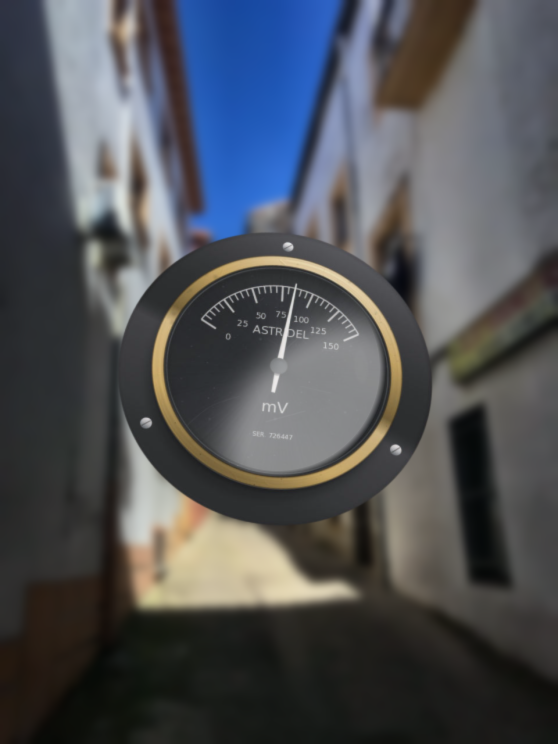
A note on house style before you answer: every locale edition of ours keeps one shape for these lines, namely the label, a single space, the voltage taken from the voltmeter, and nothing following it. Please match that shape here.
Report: 85 mV
